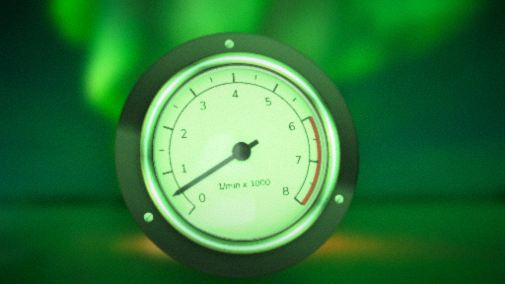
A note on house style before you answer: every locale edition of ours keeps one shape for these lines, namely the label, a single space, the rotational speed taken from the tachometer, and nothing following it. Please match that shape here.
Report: 500 rpm
